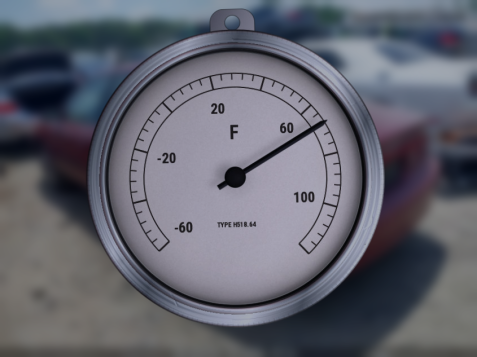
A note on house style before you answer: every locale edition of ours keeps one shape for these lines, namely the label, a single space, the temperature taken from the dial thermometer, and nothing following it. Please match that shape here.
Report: 68 °F
